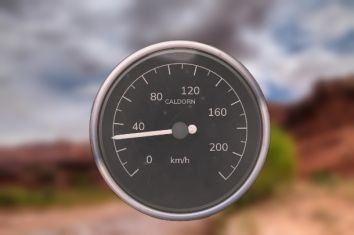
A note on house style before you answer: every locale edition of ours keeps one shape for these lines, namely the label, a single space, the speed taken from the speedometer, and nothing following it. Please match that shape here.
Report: 30 km/h
